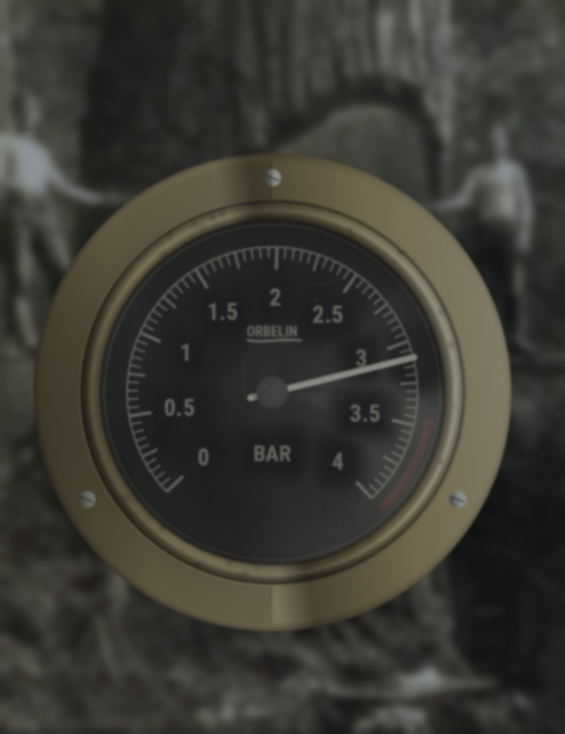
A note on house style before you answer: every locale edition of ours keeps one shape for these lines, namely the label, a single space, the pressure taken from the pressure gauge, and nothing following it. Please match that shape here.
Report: 3.1 bar
